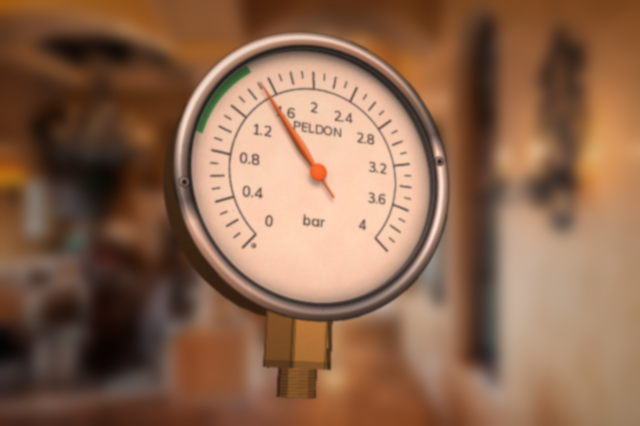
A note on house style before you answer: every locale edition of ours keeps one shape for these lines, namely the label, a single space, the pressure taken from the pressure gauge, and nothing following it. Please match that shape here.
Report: 1.5 bar
